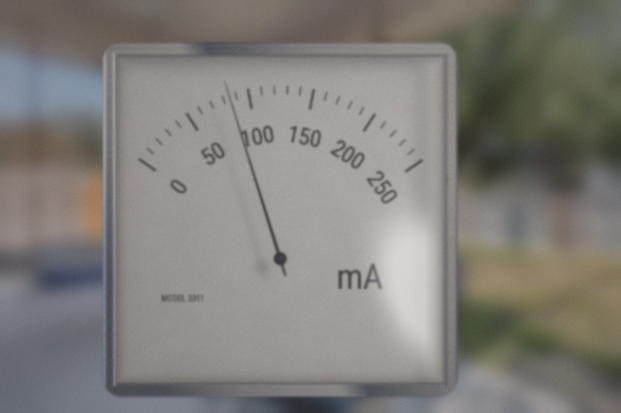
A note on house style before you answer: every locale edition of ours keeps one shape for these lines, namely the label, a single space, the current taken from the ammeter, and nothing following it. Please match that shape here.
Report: 85 mA
